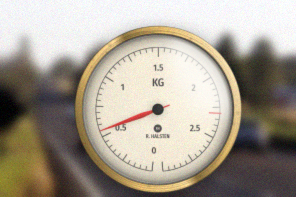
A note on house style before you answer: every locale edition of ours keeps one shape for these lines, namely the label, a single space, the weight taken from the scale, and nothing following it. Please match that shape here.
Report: 0.55 kg
